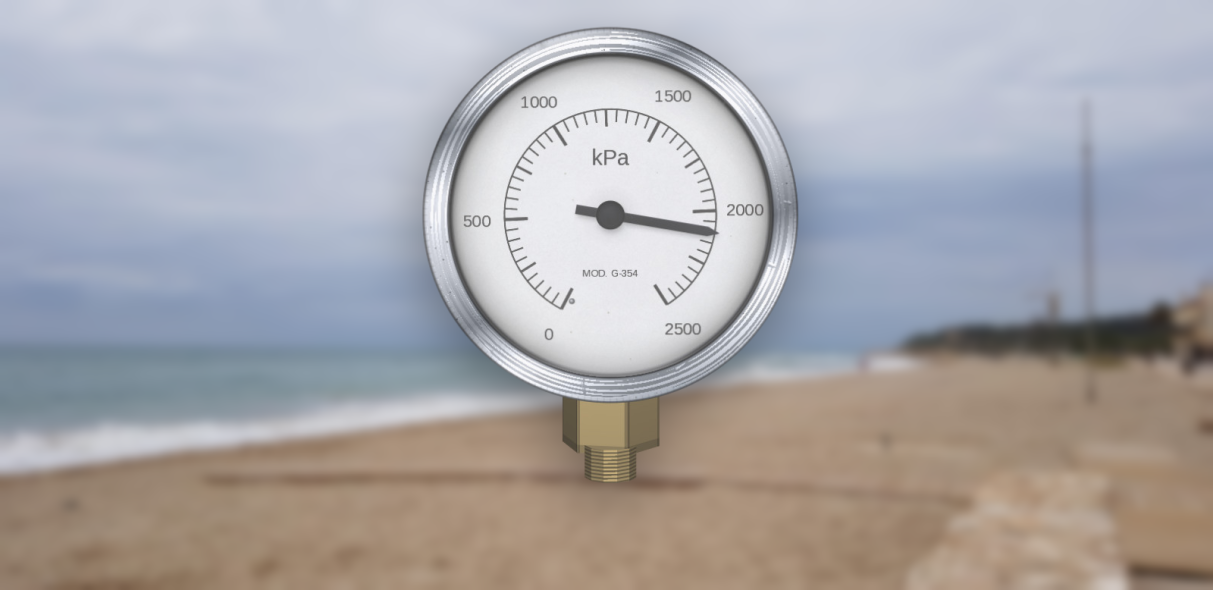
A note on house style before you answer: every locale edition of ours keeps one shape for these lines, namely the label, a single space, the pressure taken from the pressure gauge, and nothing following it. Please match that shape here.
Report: 2100 kPa
